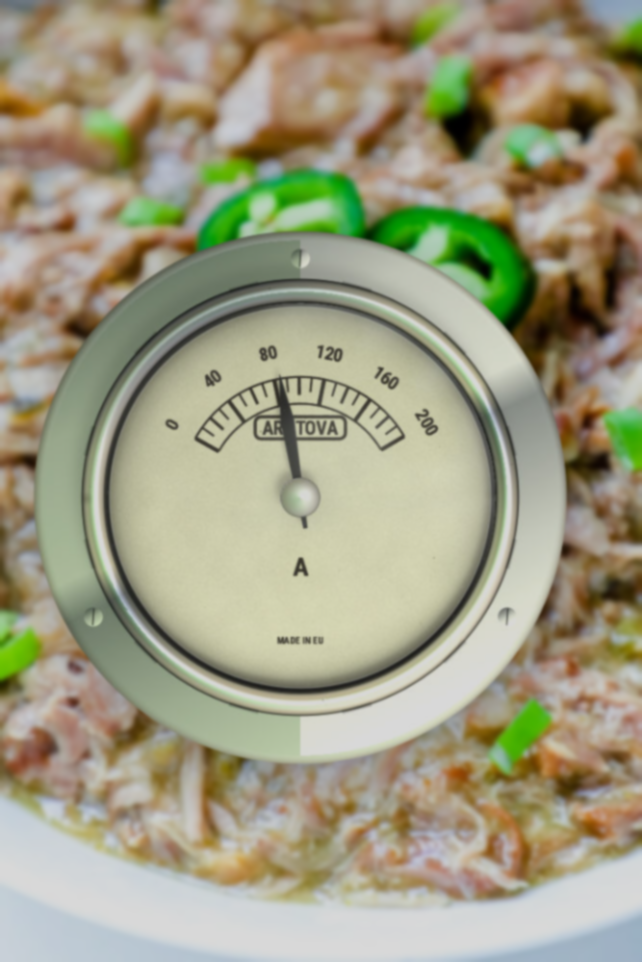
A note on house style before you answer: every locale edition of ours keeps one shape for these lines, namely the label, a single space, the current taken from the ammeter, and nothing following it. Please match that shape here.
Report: 85 A
